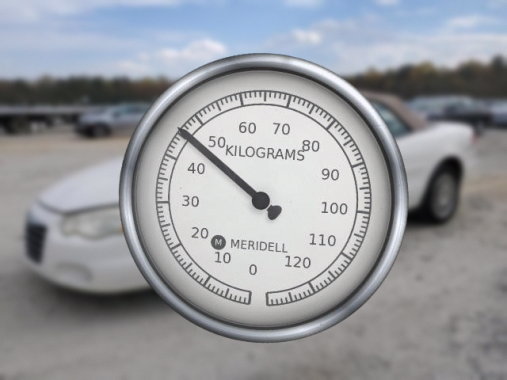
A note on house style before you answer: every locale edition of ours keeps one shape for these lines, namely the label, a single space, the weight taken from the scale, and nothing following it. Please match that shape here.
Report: 46 kg
